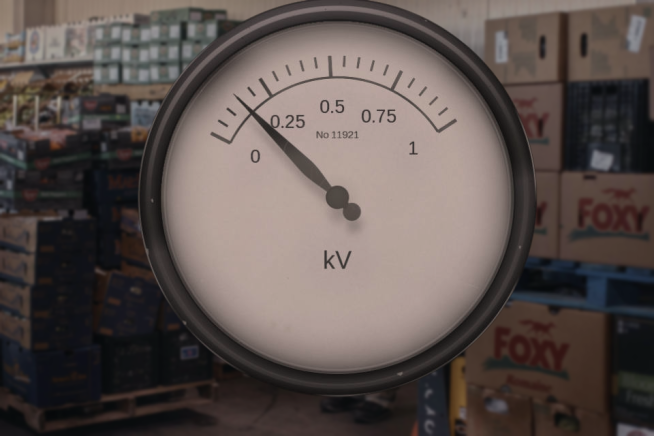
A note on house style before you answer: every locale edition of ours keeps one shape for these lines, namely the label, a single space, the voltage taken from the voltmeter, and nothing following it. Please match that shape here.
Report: 0.15 kV
